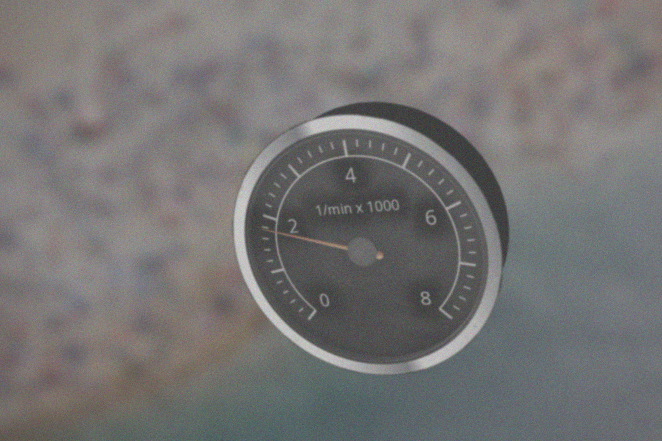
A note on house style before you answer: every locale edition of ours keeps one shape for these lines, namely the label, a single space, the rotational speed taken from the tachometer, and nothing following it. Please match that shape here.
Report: 1800 rpm
